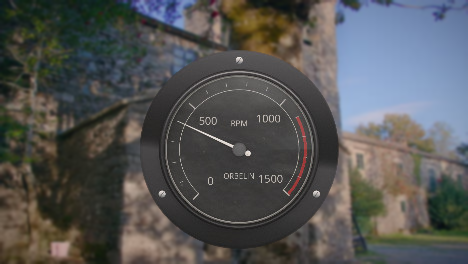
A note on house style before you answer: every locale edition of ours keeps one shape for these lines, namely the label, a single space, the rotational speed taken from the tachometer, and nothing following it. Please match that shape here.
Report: 400 rpm
